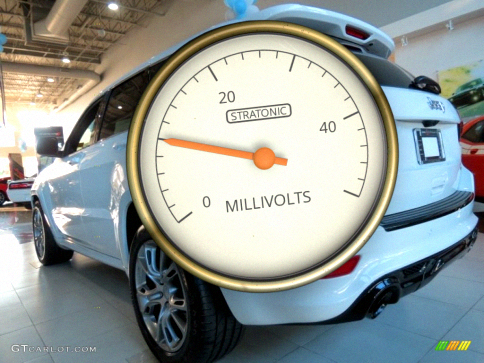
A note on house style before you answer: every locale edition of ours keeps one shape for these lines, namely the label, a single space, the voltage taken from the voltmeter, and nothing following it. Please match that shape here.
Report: 10 mV
